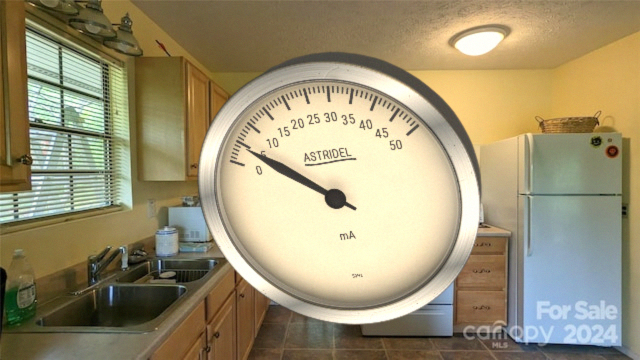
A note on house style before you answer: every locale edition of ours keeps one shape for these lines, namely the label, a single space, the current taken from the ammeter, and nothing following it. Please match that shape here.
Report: 5 mA
